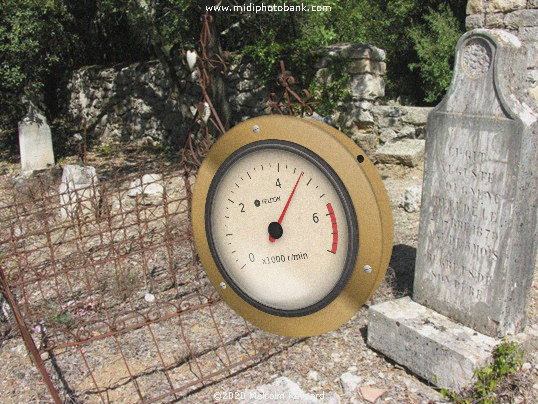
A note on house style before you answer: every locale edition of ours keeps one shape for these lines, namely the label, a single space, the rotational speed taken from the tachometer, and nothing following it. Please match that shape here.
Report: 4750 rpm
